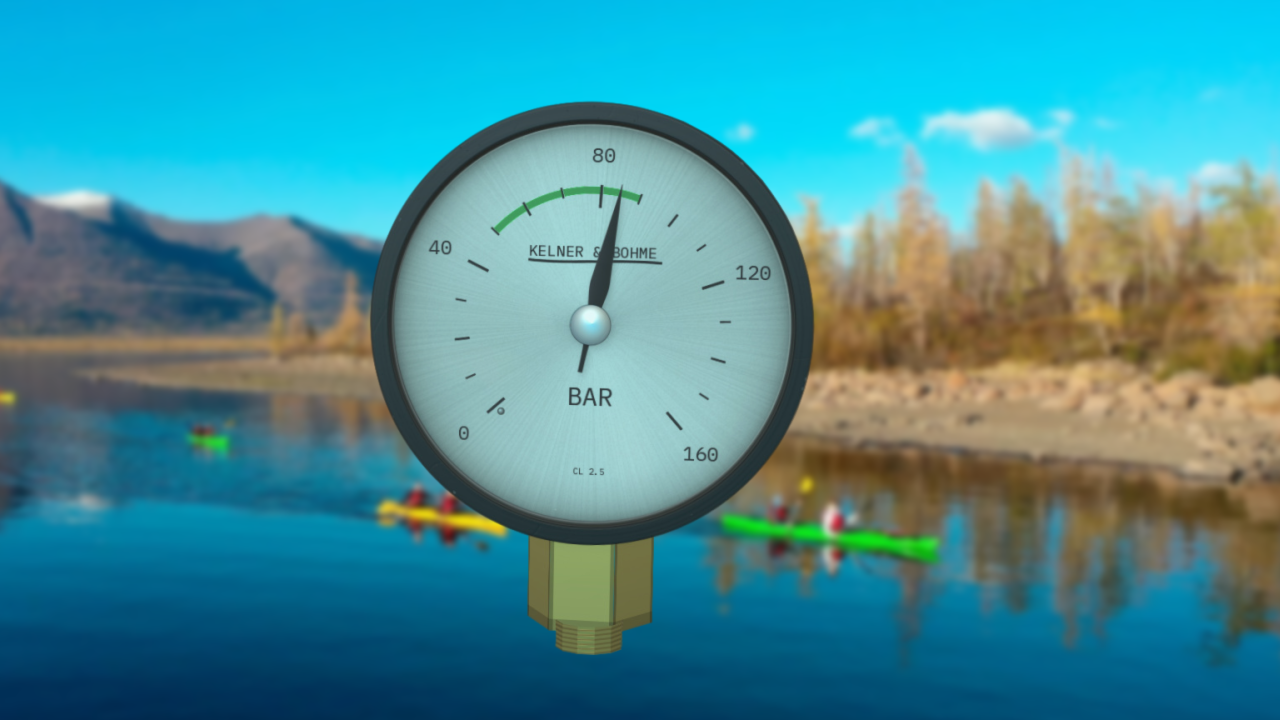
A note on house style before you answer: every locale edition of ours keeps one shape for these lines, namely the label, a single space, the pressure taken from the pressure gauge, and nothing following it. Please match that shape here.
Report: 85 bar
